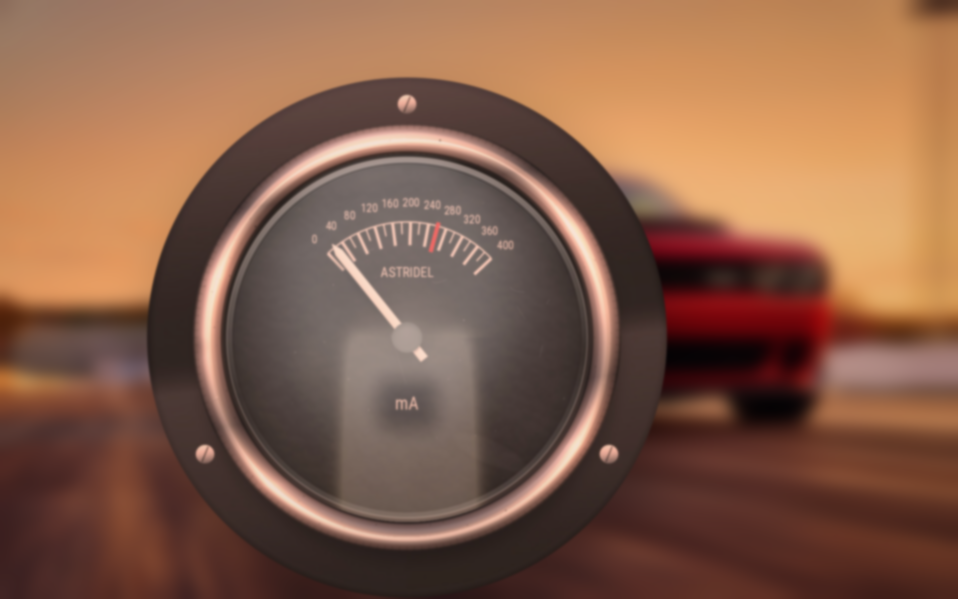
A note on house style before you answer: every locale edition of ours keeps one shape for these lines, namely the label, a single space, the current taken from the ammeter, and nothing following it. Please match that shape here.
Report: 20 mA
